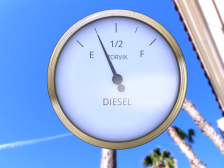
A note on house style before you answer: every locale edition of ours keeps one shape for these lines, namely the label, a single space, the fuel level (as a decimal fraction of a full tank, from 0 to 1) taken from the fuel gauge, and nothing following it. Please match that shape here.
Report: 0.25
